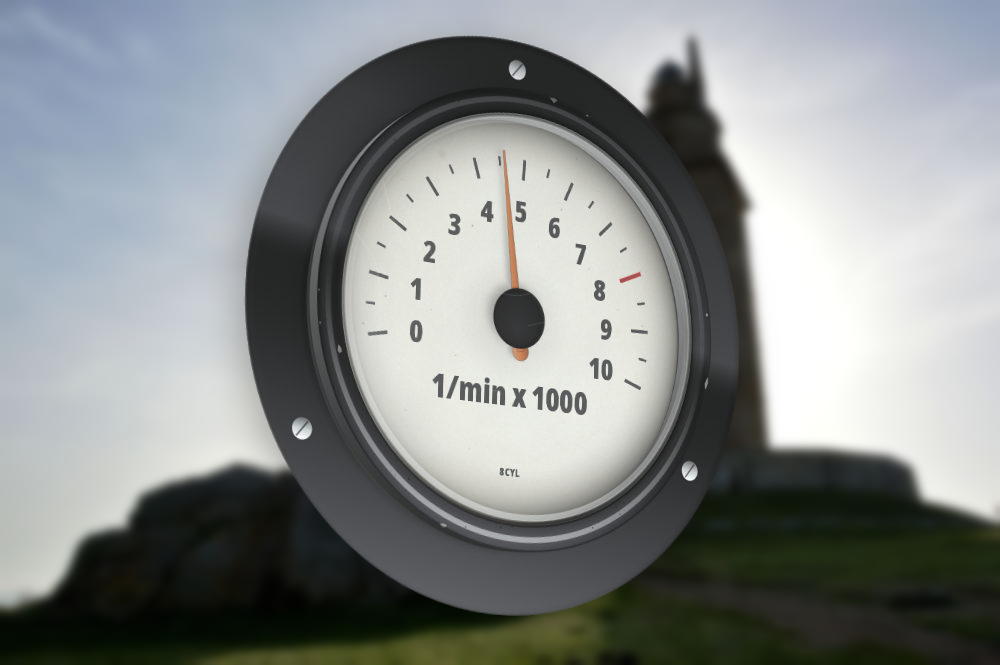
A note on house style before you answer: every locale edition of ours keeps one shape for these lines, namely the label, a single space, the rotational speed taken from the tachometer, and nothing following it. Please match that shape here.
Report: 4500 rpm
